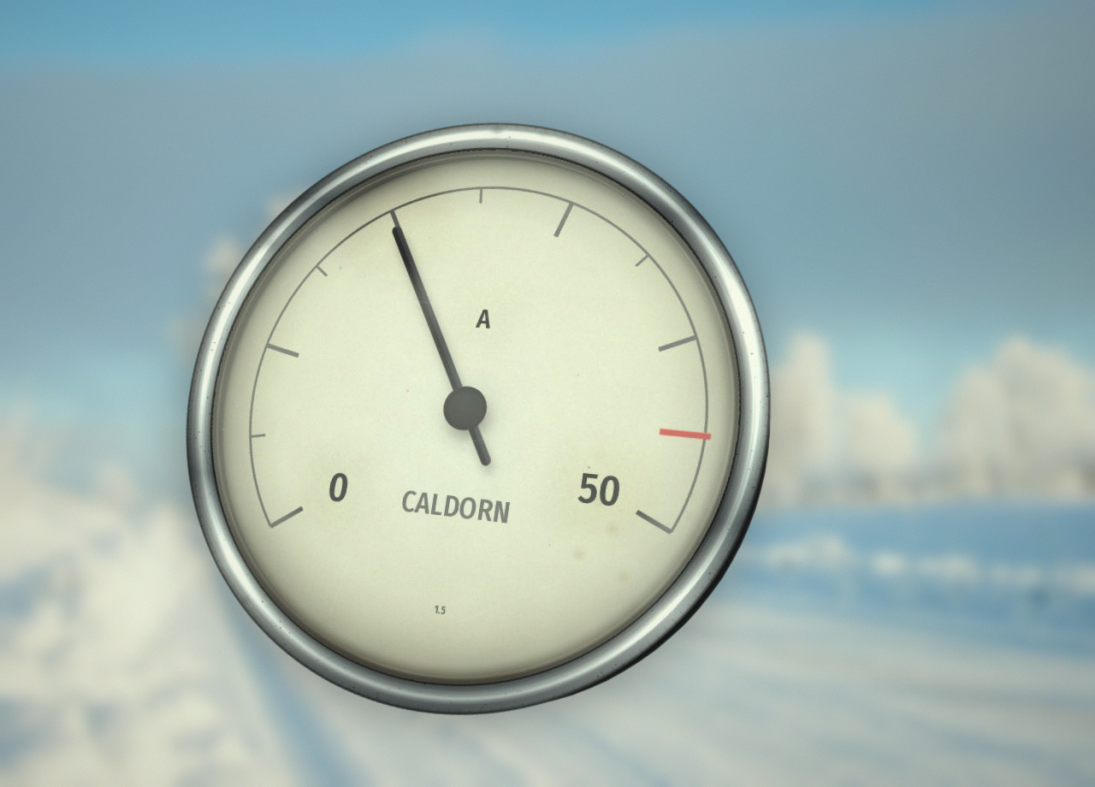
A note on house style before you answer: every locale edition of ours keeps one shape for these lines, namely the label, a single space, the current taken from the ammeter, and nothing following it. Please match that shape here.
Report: 20 A
